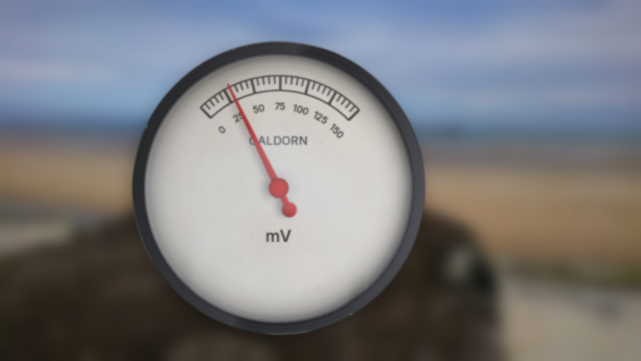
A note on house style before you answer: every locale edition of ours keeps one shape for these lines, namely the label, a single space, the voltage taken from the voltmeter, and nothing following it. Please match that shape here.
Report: 30 mV
